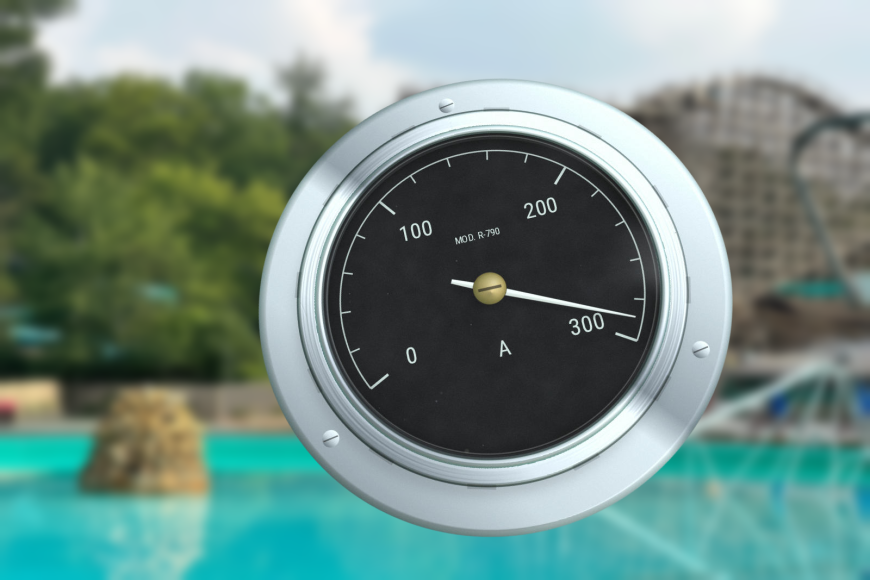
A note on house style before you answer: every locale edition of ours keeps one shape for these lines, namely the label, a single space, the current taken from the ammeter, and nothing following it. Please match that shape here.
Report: 290 A
